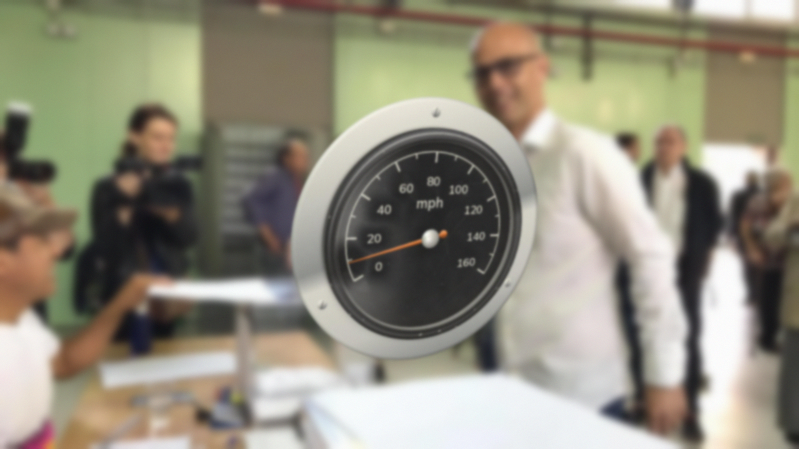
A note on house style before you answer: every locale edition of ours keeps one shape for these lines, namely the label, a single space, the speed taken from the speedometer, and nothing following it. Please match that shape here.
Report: 10 mph
